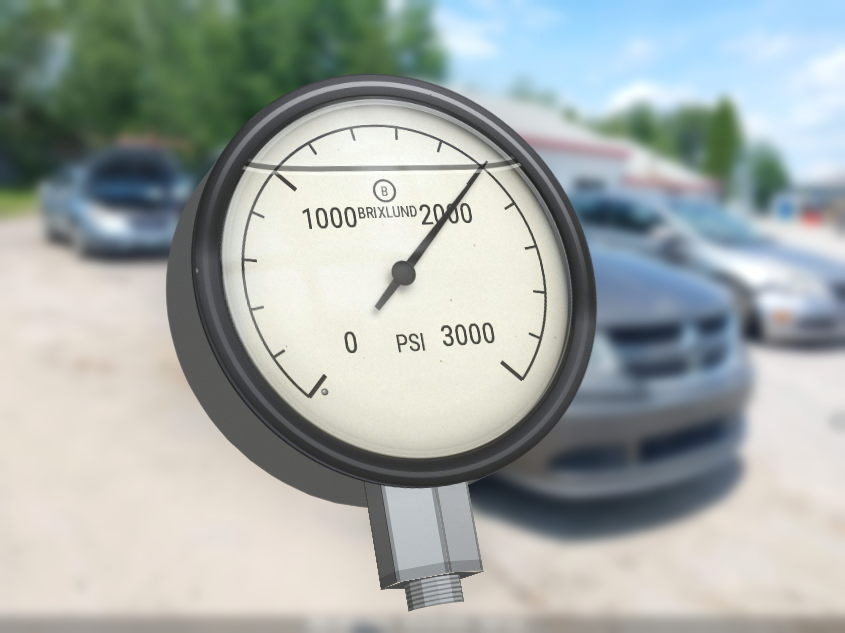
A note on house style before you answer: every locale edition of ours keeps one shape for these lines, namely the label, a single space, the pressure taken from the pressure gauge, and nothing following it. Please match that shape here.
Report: 2000 psi
